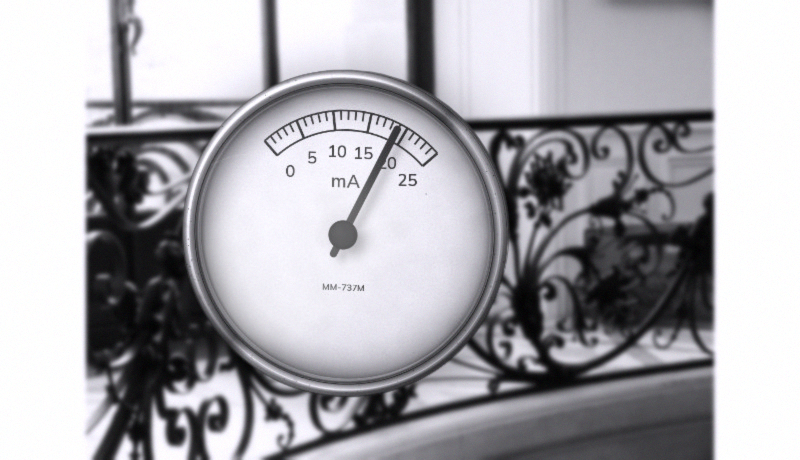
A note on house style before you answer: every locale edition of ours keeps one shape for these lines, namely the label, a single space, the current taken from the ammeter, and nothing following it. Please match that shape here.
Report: 19 mA
